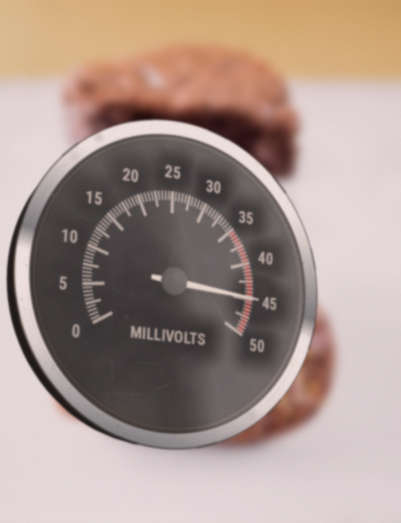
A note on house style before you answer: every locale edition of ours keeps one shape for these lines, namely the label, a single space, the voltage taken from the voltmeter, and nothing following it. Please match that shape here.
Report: 45 mV
